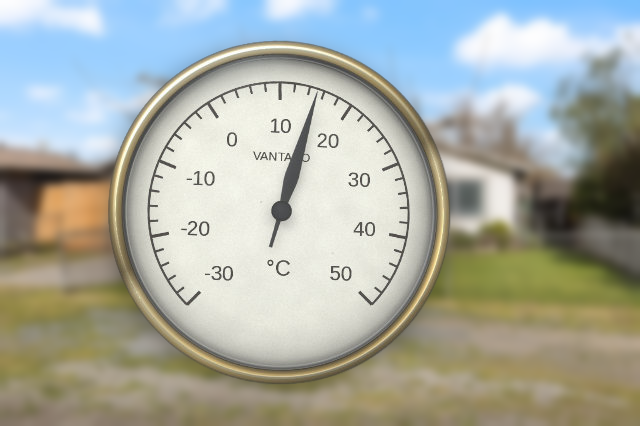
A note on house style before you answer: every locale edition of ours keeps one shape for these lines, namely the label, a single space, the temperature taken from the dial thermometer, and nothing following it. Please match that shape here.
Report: 15 °C
